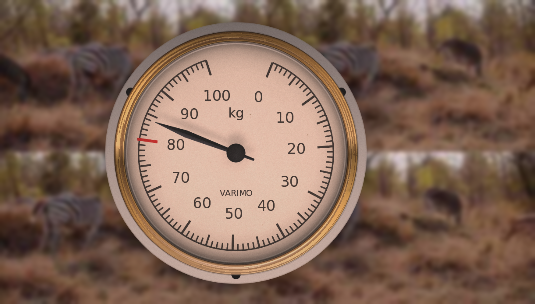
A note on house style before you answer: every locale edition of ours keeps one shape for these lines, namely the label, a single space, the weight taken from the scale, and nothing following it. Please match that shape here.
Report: 84 kg
